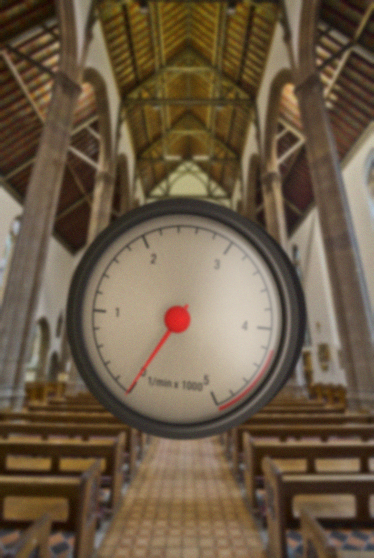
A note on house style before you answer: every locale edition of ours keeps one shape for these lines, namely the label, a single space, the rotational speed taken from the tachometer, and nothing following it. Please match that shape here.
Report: 0 rpm
